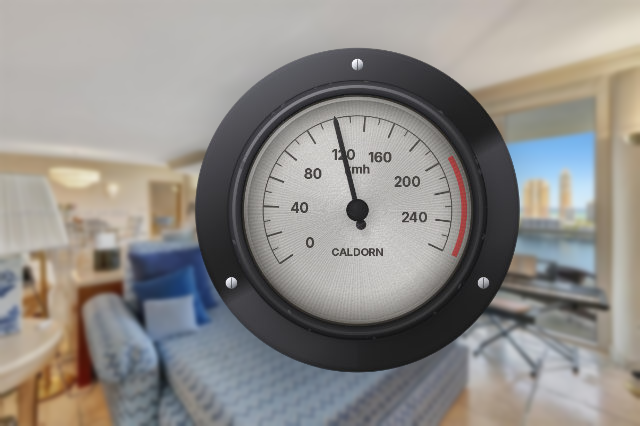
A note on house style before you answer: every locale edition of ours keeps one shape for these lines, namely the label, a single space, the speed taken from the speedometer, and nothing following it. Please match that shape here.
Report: 120 km/h
